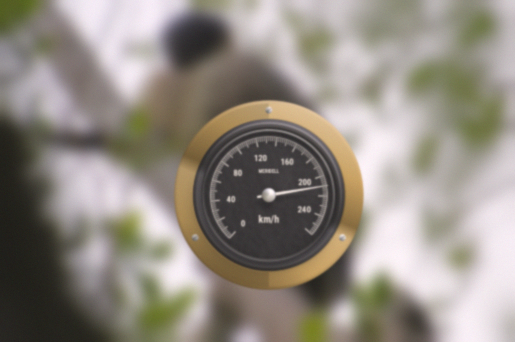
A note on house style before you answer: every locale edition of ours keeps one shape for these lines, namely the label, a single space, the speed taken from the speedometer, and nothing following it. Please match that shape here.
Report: 210 km/h
